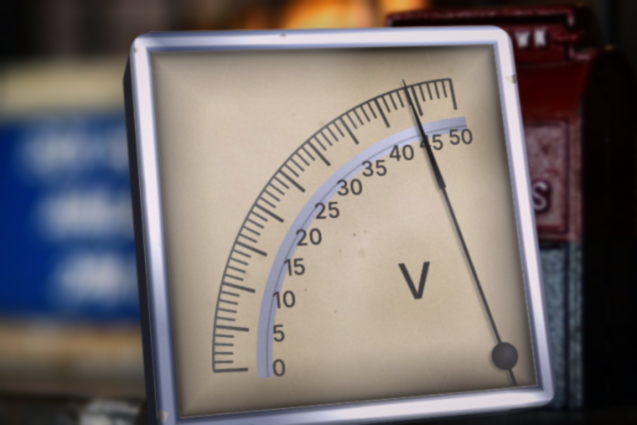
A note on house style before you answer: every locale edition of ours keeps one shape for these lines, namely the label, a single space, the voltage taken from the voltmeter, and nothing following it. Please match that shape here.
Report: 44 V
